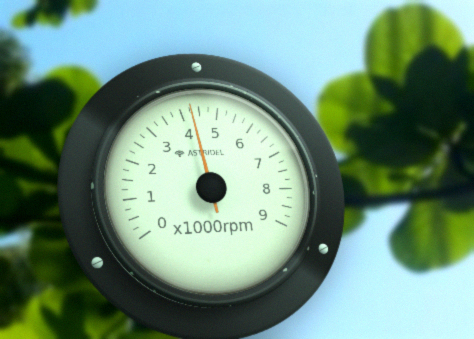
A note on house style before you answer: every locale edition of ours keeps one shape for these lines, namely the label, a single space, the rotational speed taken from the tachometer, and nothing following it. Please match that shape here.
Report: 4250 rpm
